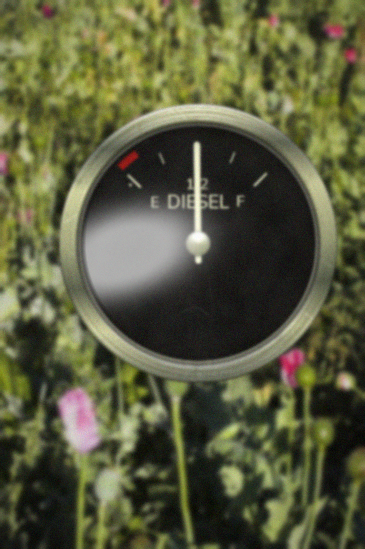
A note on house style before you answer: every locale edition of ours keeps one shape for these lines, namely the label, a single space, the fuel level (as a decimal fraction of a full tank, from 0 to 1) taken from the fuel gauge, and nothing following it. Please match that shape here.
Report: 0.5
